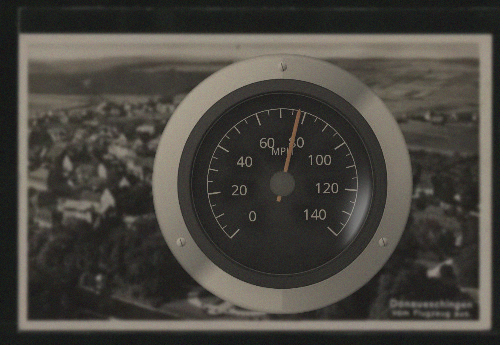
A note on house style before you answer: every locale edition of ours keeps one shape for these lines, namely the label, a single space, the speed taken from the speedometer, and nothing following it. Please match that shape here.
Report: 77.5 mph
